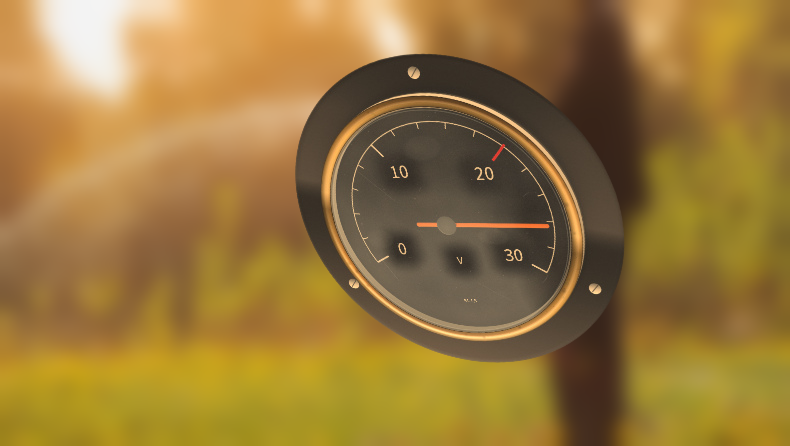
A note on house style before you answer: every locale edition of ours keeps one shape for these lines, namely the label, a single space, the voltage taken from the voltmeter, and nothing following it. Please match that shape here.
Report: 26 V
